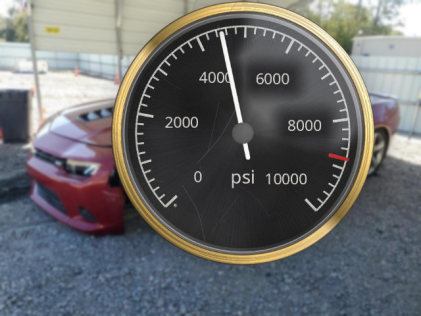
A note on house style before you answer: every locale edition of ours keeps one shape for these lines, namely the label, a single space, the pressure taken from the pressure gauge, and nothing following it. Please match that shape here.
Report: 4500 psi
